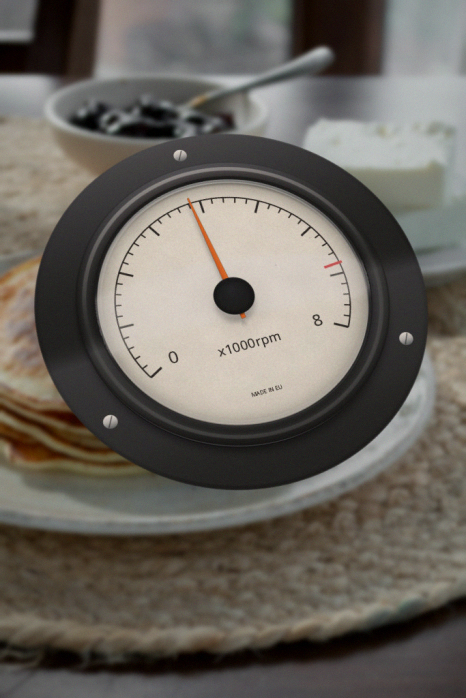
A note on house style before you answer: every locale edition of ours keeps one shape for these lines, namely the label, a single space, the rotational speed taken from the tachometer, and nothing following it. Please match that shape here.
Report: 3800 rpm
